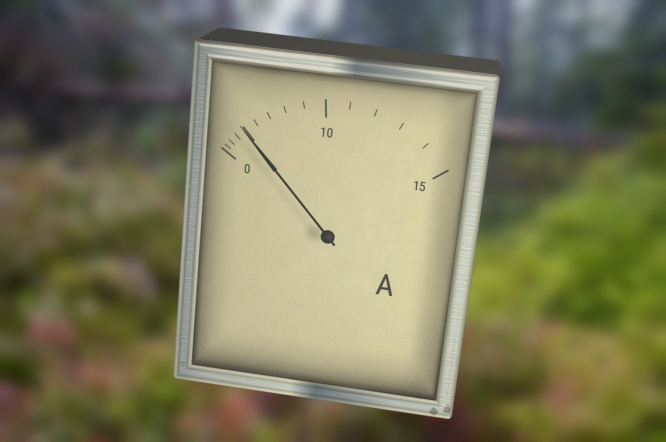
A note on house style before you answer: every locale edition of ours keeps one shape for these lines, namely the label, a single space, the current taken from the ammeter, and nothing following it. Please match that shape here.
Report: 5 A
